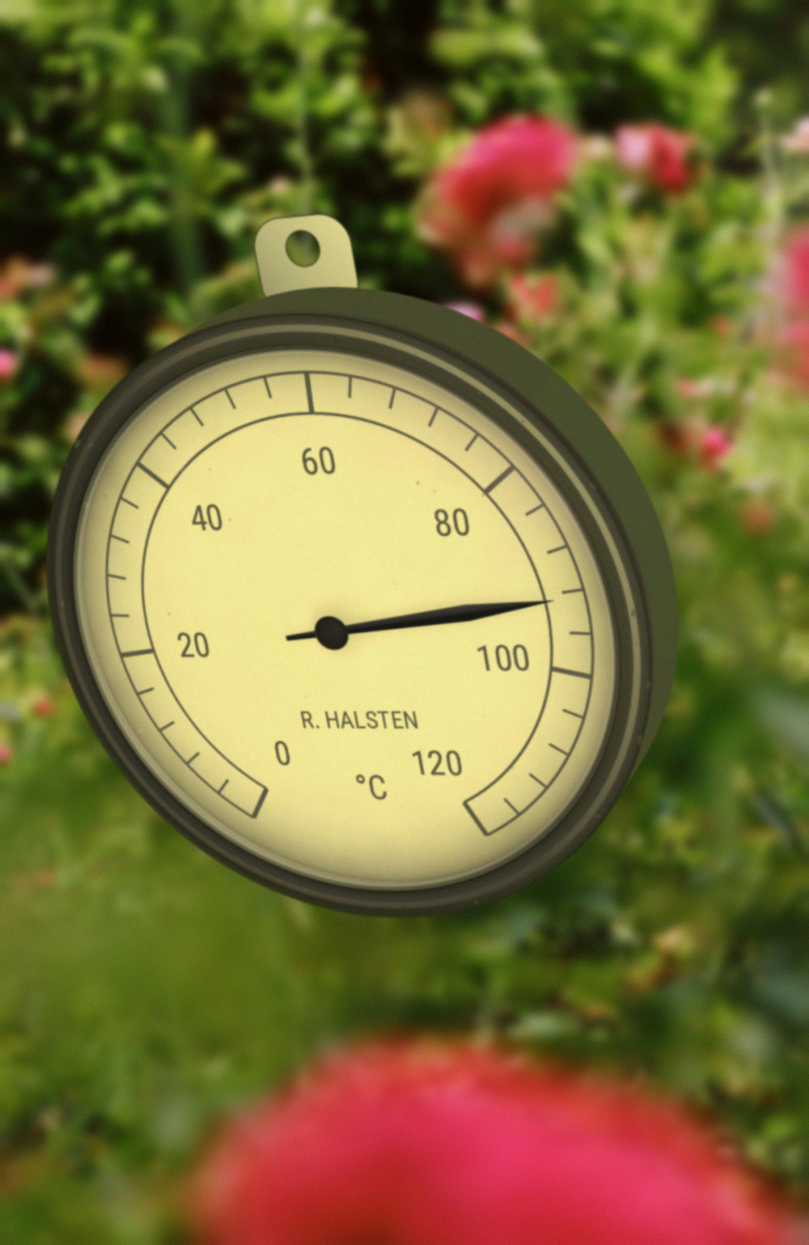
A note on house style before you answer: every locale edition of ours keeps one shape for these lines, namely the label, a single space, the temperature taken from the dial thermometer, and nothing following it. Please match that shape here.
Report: 92 °C
